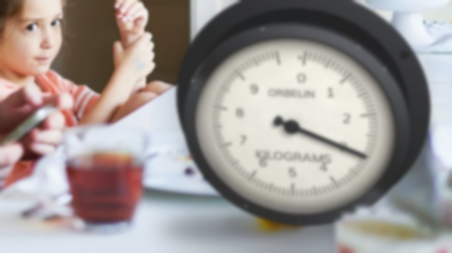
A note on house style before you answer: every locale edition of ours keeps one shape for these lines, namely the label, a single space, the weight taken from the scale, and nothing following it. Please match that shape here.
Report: 3 kg
